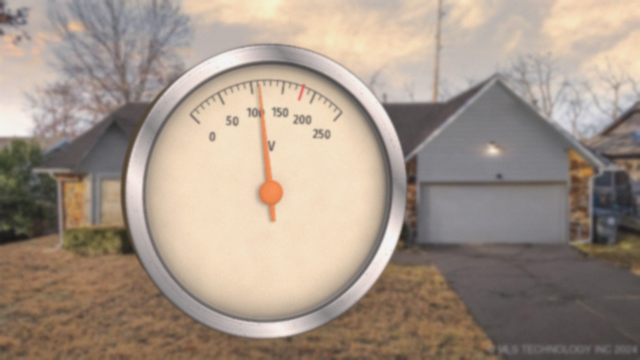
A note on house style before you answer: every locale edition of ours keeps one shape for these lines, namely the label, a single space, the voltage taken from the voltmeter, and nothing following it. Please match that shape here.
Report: 110 V
